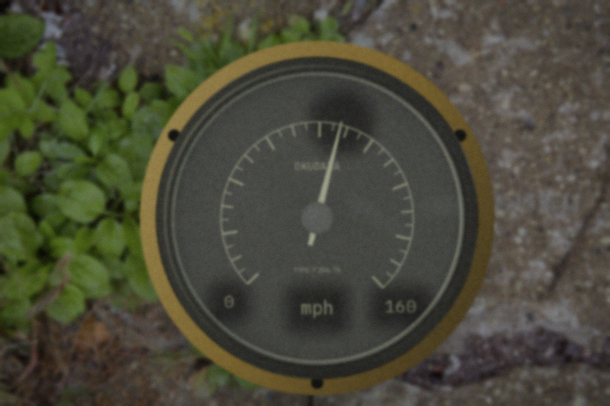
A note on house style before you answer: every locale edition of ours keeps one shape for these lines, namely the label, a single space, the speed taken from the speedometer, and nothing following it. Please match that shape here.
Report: 87.5 mph
